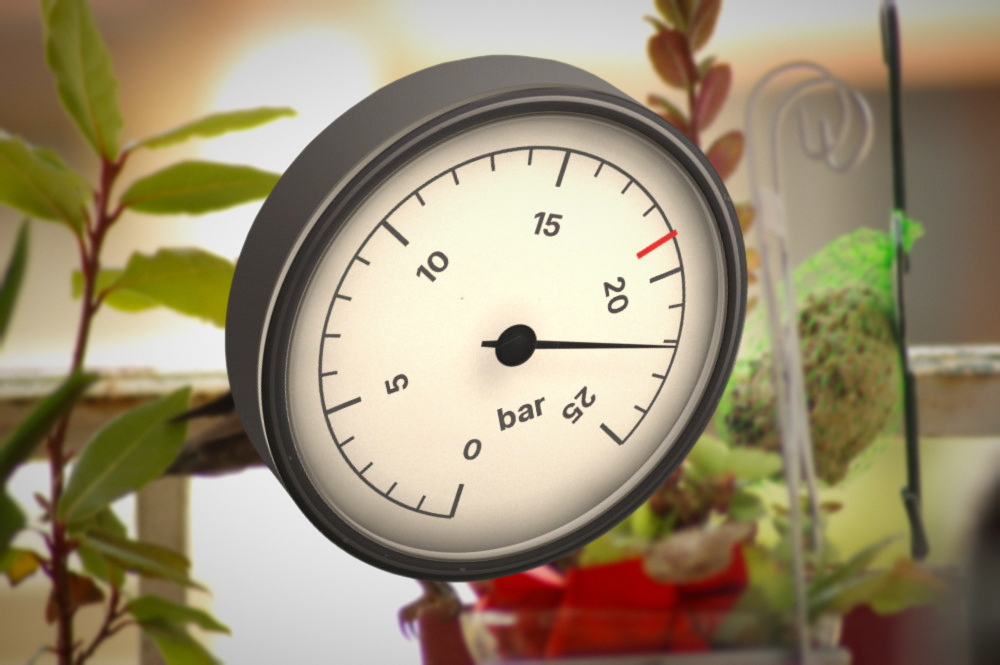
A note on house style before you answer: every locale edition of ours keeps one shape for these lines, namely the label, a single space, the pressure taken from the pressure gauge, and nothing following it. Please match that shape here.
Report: 22 bar
